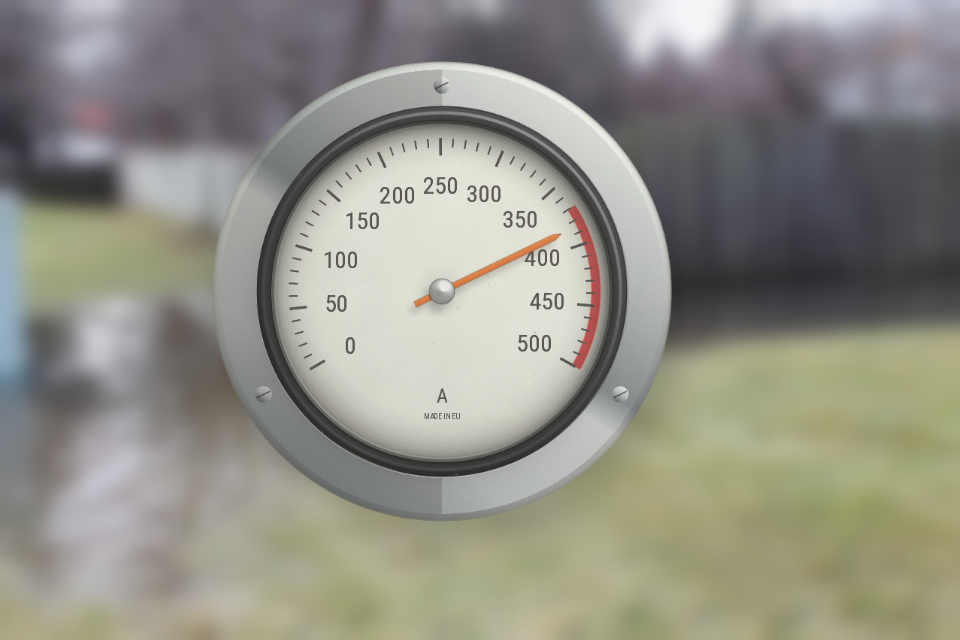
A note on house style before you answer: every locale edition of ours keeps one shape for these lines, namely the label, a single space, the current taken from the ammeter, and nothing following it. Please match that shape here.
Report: 385 A
